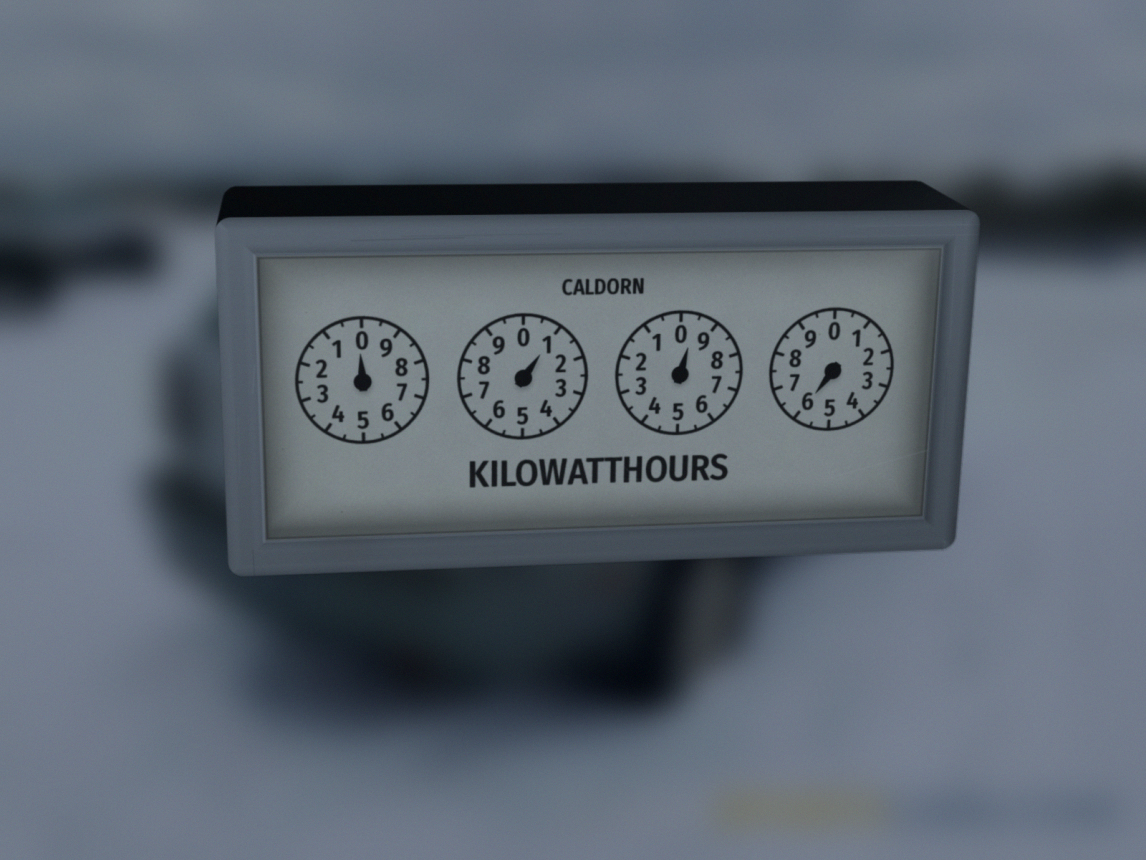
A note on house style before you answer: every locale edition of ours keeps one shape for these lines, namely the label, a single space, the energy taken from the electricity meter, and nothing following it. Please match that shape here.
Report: 96 kWh
